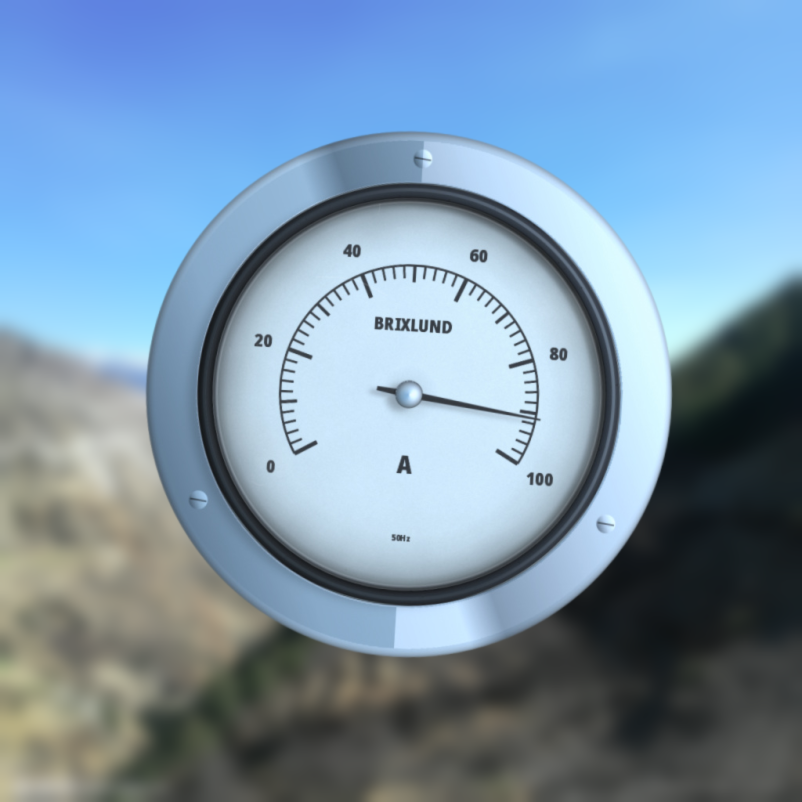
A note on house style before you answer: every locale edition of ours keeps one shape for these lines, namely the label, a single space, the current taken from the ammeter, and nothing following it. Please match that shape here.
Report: 91 A
